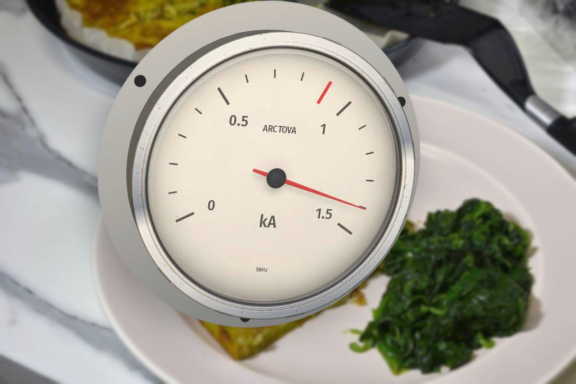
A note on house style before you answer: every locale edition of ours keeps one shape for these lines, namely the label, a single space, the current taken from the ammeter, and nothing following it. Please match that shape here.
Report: 1.4 kA
